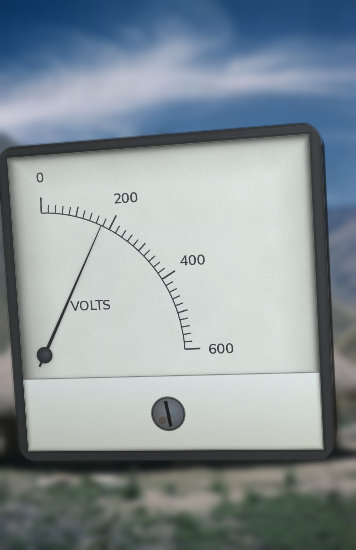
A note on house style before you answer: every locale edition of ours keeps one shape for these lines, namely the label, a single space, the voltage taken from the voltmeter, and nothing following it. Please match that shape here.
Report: 180 V
